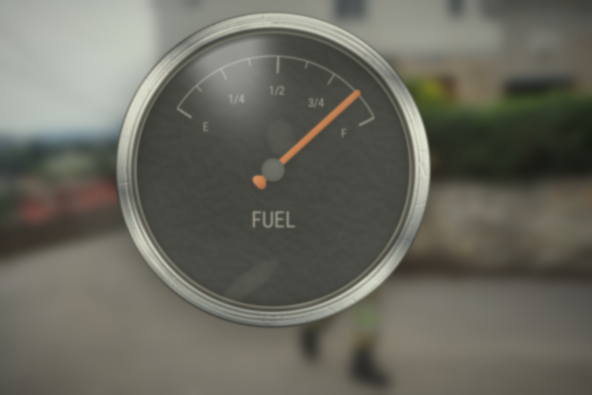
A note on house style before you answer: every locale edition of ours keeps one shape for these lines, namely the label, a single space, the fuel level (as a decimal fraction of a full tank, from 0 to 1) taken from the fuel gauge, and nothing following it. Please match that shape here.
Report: 0.875
